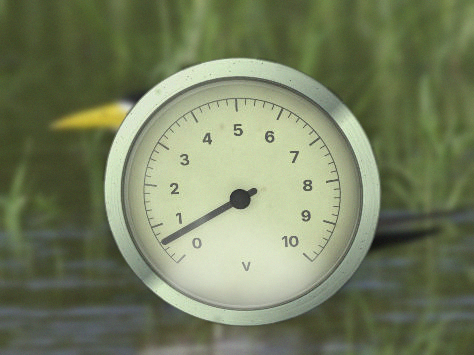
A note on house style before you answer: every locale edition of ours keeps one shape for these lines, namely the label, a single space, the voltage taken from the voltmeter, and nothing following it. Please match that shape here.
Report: 0.6 V
